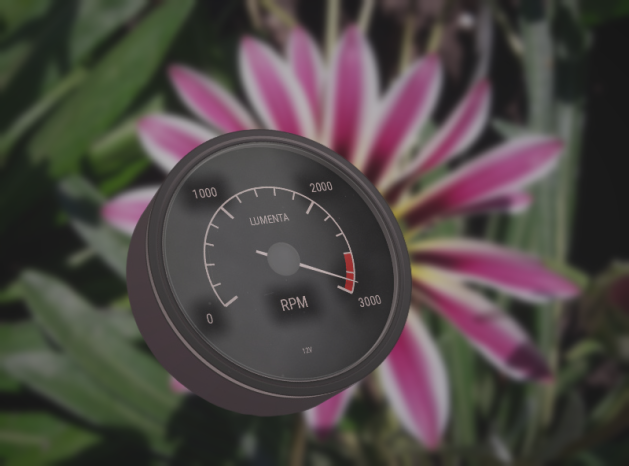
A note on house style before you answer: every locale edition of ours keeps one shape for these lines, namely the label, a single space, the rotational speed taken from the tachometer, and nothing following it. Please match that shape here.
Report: 2900 rpm
